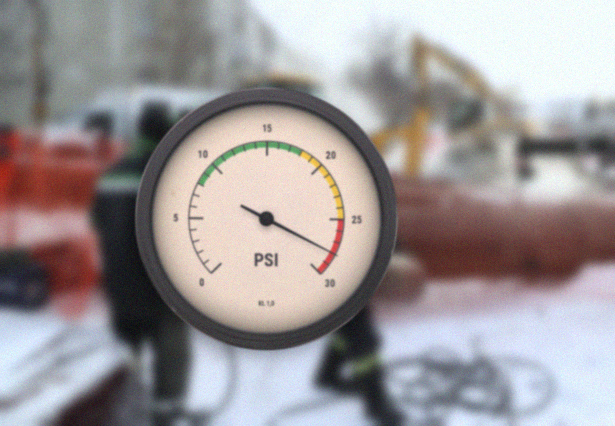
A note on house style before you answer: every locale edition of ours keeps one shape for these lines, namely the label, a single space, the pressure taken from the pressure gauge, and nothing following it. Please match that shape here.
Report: 28 psi
